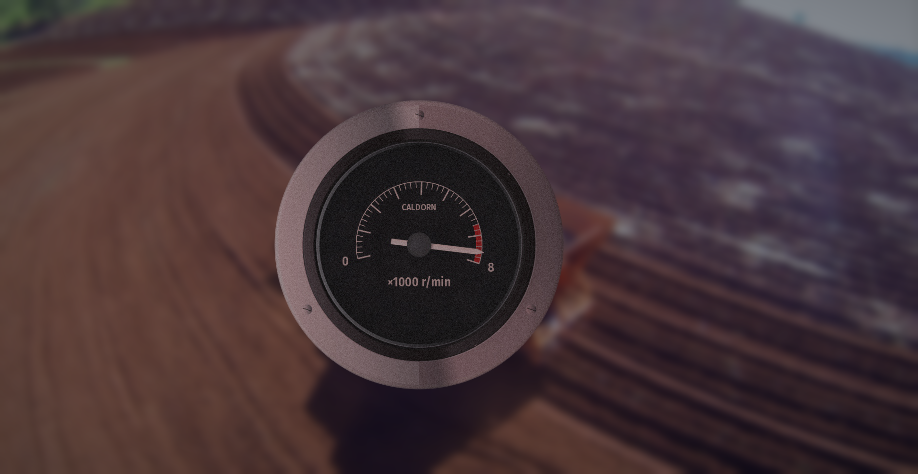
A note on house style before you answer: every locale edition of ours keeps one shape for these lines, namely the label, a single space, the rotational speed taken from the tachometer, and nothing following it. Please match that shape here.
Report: 7600 rpm
